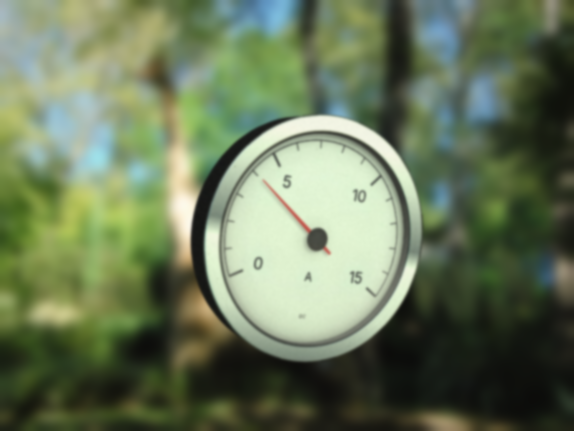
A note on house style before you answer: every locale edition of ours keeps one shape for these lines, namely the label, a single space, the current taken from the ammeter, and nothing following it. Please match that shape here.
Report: 4 A
